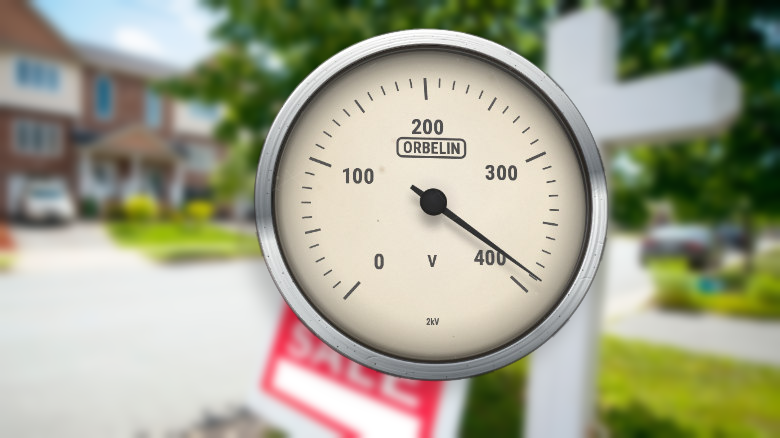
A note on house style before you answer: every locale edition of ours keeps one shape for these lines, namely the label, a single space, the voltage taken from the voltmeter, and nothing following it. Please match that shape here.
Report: 390 V
